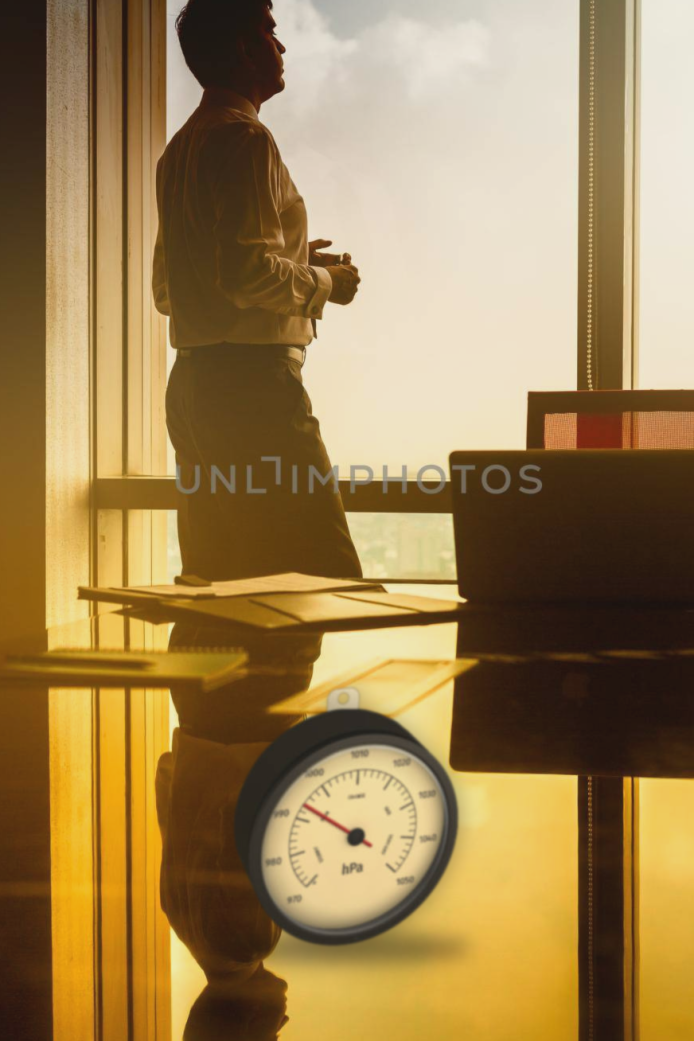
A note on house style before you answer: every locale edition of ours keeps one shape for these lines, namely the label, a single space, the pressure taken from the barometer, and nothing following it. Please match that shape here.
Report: 994 hPa
